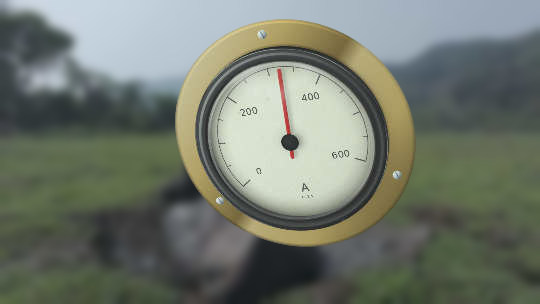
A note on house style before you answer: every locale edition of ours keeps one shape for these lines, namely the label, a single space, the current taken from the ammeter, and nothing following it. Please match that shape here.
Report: 325 A
